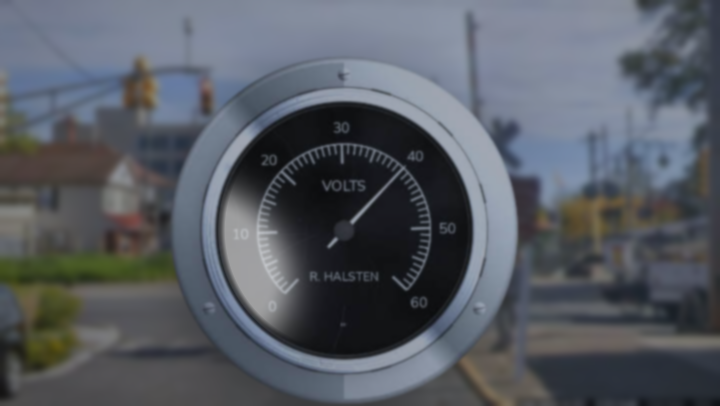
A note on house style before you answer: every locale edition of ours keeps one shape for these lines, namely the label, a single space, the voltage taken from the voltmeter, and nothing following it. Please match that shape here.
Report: 40 V
